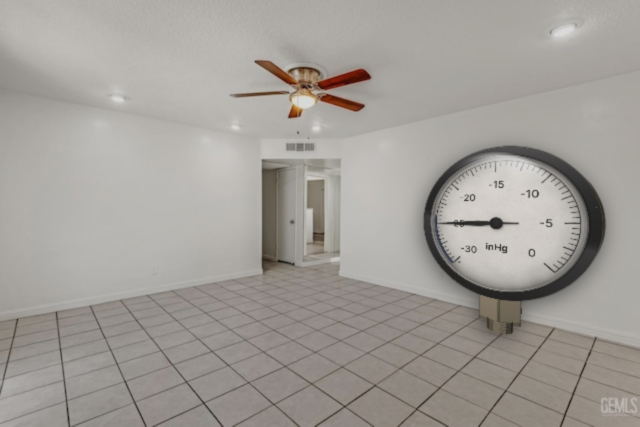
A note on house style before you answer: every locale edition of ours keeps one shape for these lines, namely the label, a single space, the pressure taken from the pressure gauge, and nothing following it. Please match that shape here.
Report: -25 inHg
